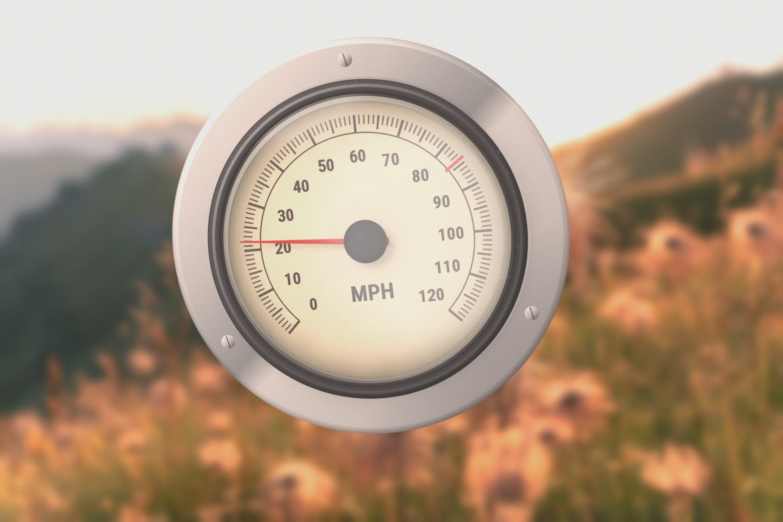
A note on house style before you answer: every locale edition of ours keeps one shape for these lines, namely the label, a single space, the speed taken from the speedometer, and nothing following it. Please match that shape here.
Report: 22 mph
